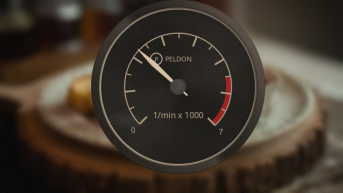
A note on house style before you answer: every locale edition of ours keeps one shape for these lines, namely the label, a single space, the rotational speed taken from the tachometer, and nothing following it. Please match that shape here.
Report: 2250 rpm
